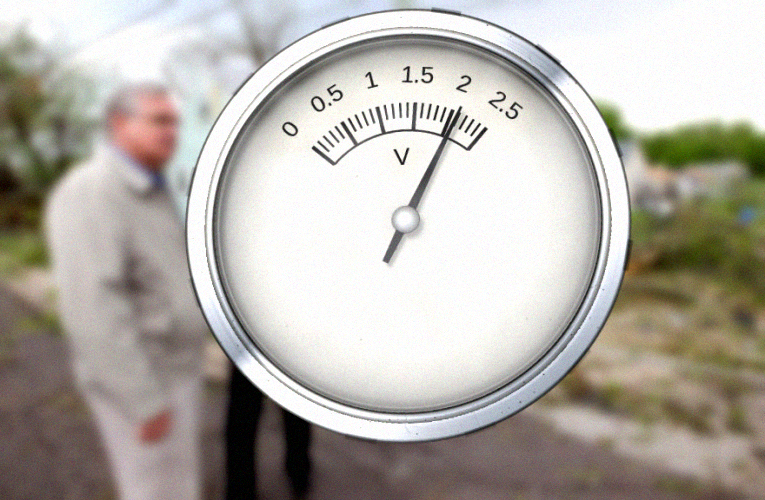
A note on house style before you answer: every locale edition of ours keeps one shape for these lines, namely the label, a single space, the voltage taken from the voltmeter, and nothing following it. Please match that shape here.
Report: 2.1 V
